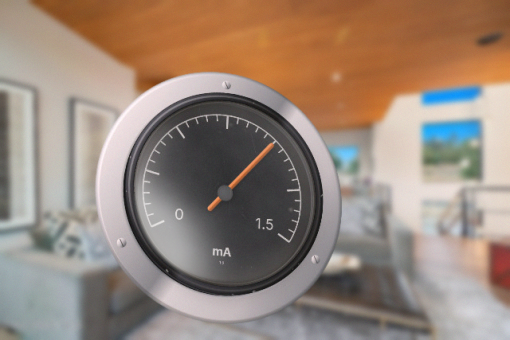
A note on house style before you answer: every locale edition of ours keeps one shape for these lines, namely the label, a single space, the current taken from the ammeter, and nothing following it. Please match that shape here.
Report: 1 mA
